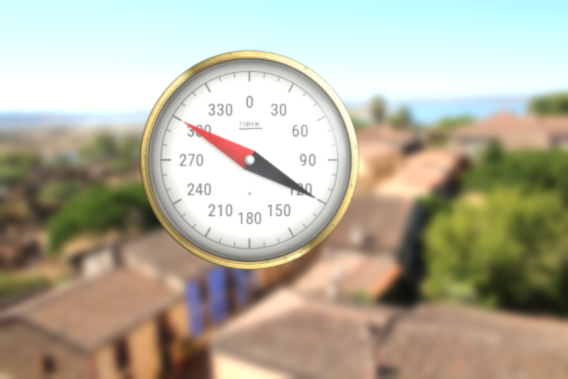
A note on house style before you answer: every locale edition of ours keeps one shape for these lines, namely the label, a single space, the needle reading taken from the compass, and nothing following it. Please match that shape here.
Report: 300 °
